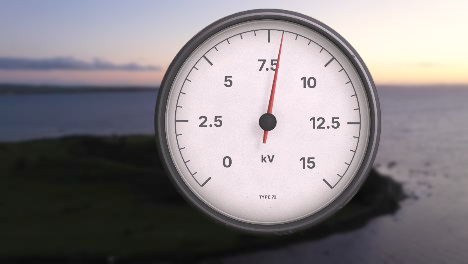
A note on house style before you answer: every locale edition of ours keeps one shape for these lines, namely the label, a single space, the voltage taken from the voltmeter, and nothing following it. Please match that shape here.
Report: 8 kV
